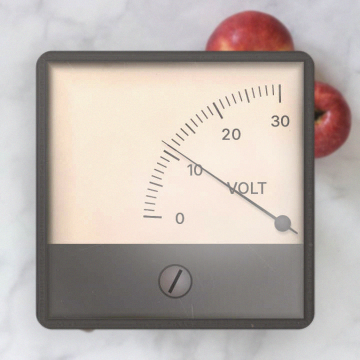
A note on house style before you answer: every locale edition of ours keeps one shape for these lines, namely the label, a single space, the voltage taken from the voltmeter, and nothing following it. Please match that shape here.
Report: 11 V
